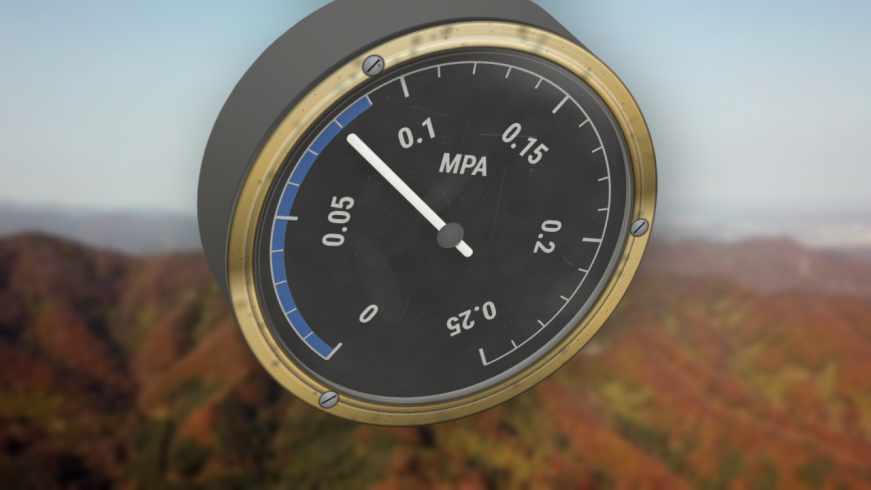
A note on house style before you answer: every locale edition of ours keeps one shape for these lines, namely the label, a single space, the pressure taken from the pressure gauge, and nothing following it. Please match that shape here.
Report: 0.08 MPa
